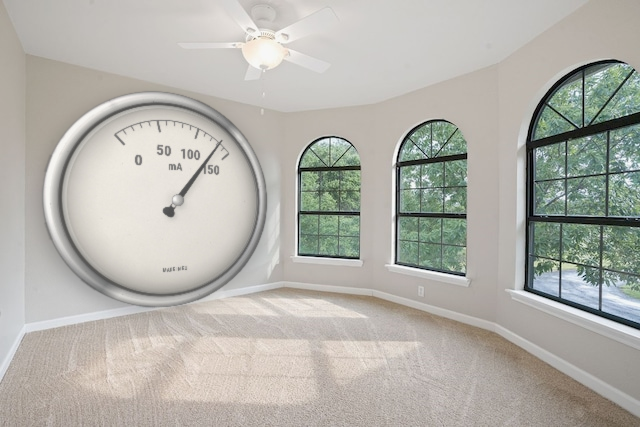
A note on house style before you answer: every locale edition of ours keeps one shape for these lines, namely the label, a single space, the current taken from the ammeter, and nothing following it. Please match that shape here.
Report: 130 mA
